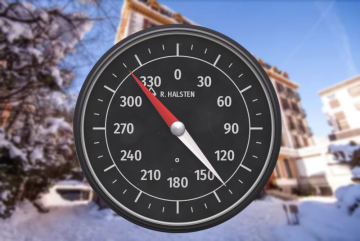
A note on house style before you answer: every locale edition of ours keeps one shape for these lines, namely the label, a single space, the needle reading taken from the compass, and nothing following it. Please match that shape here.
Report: 320 °
